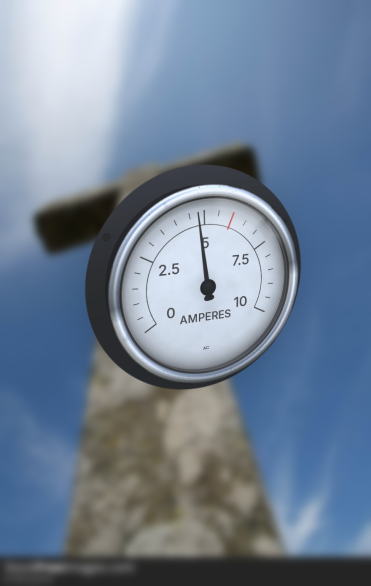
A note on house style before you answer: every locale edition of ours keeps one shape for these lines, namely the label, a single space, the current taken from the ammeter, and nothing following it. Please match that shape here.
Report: 4.75 A
